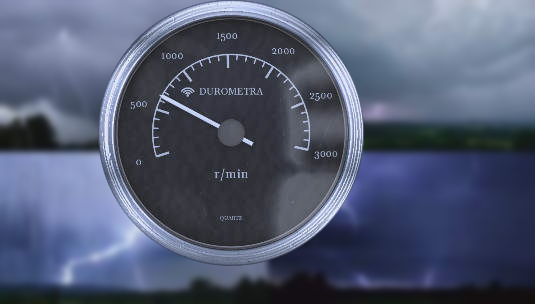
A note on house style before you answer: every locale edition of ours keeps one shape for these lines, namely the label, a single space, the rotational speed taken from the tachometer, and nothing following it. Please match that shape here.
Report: 650 rpm
